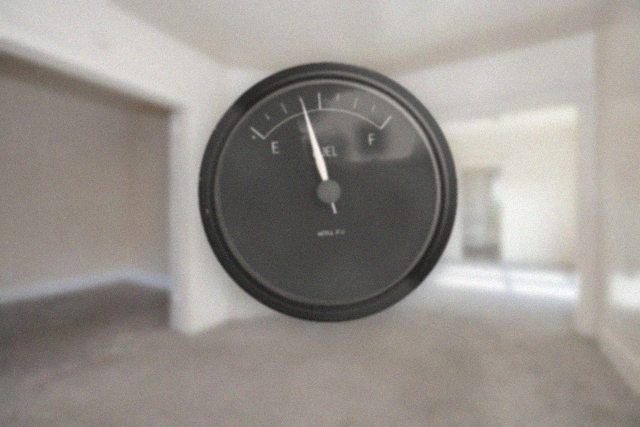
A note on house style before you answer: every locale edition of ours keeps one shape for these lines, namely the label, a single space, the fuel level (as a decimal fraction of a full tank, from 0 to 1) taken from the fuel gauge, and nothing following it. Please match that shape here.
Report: 0.375
